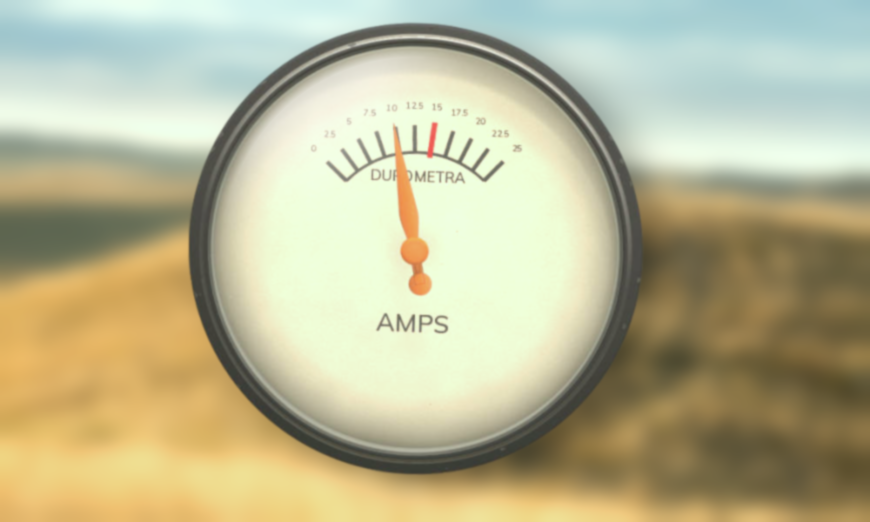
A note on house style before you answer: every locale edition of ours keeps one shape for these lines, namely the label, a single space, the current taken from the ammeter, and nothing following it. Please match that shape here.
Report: 10 A
